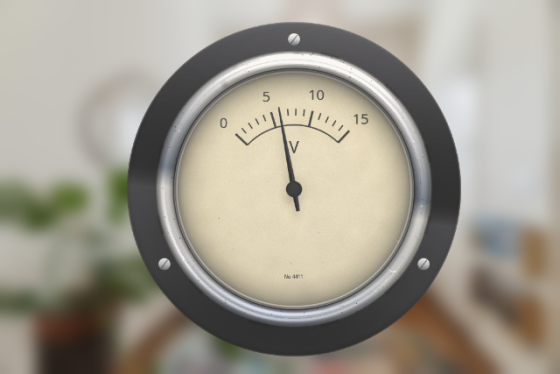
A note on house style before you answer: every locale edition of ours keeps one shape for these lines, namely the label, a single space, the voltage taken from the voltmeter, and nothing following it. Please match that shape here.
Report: 6 V
